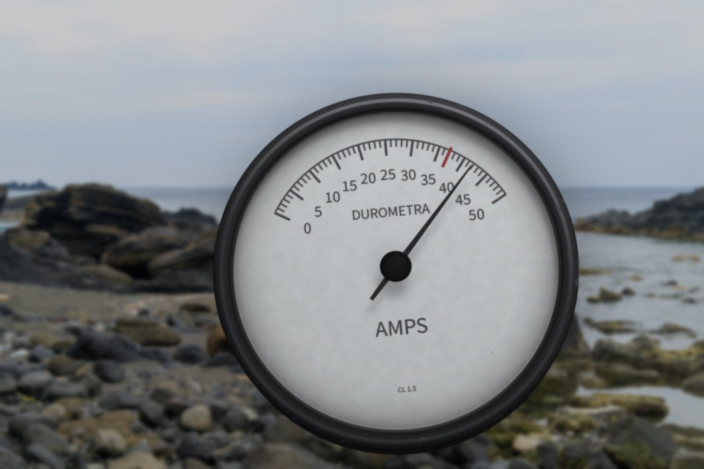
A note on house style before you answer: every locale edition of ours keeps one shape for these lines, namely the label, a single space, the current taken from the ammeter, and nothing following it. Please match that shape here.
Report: 42 A
